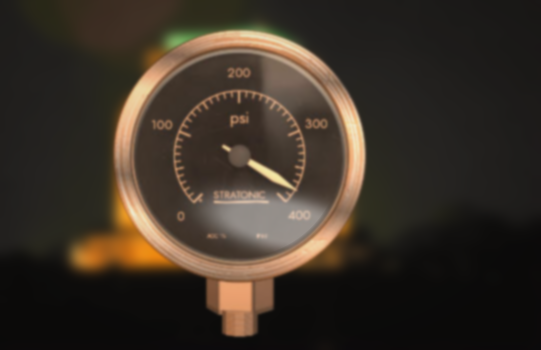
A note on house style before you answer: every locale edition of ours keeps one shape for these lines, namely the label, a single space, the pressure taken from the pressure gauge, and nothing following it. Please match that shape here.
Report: 380 psi
